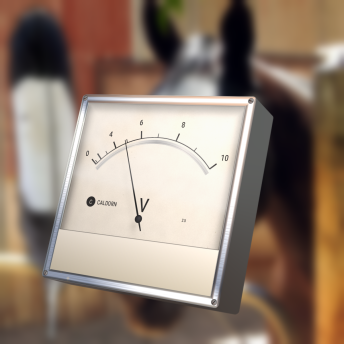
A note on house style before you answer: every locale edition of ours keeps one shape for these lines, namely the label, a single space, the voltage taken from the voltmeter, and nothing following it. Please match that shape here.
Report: 5 V
